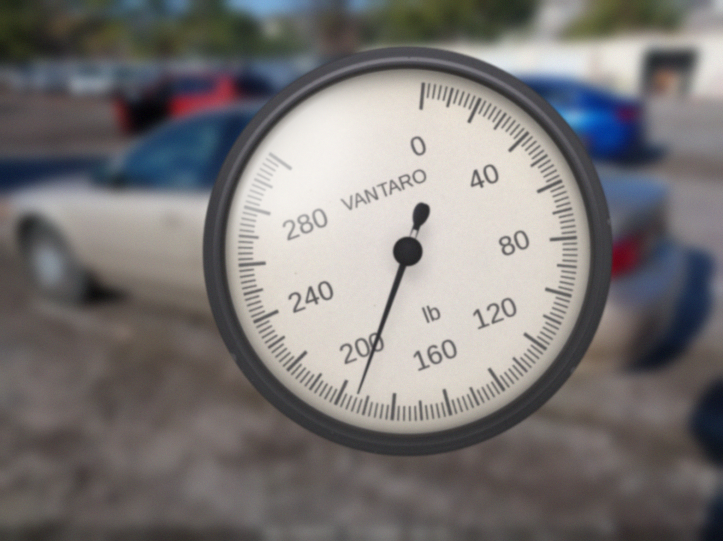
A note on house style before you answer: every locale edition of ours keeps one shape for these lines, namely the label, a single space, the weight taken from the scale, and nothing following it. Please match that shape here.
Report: 194 lb
